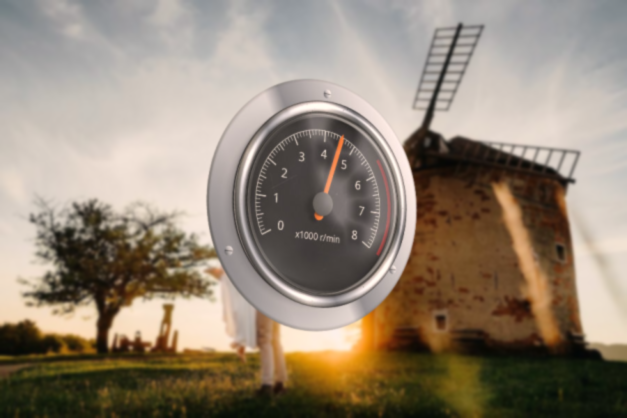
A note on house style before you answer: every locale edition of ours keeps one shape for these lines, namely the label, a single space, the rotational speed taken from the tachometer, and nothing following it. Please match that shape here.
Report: 4500 rpm
